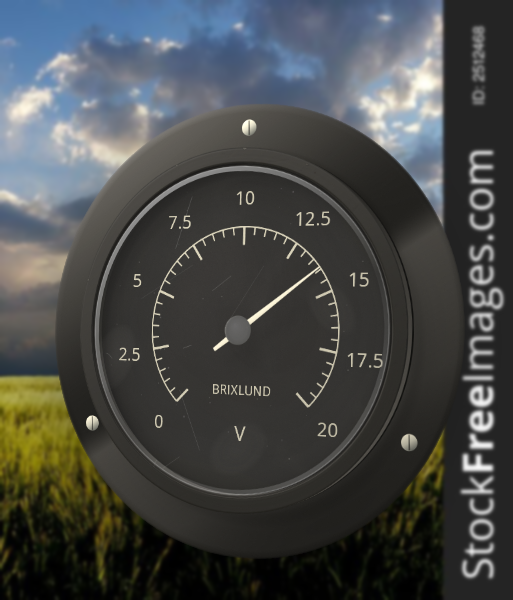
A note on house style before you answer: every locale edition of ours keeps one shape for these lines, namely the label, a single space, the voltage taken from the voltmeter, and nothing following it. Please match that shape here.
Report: 14 V
